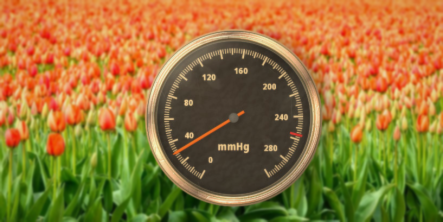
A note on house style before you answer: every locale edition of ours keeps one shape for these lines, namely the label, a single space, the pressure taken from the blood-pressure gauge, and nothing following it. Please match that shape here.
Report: 30 mmHg
